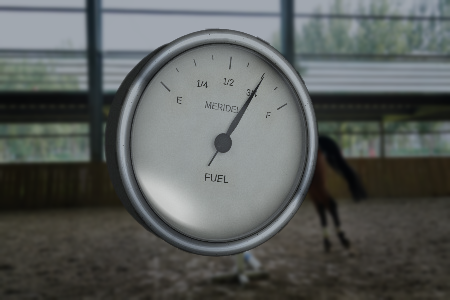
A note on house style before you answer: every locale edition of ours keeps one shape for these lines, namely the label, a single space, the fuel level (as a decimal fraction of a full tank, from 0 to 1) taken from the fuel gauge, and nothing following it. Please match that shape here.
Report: 0.75
